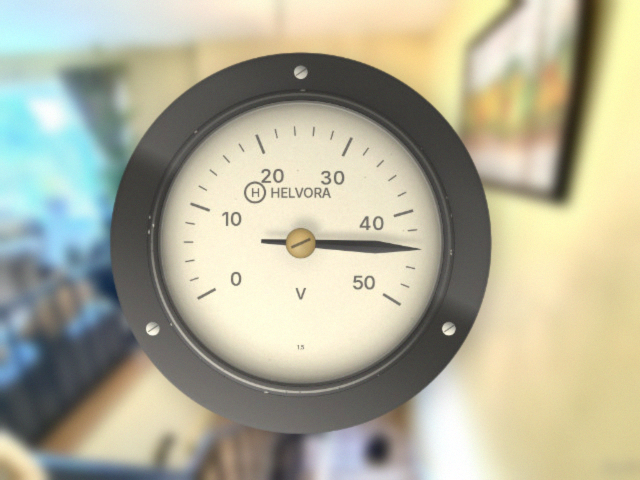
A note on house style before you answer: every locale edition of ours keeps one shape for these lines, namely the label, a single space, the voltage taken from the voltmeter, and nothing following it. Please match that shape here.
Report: 44 V
